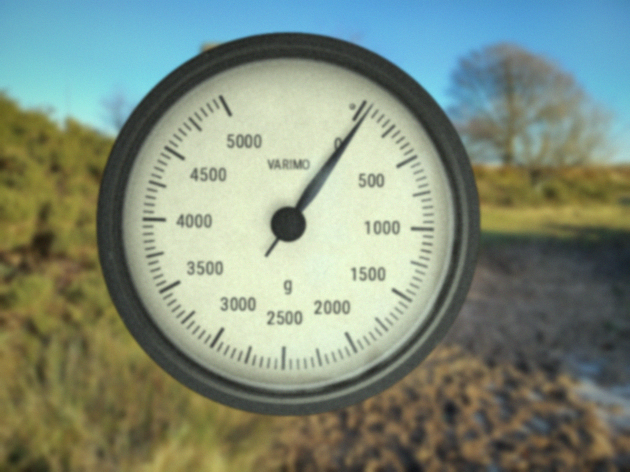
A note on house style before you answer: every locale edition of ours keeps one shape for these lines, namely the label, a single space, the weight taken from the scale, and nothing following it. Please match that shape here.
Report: 50 g
